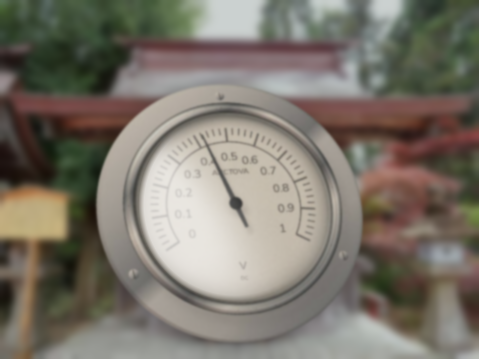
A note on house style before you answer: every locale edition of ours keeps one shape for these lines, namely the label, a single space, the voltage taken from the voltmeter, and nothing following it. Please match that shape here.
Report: 0.42 V
